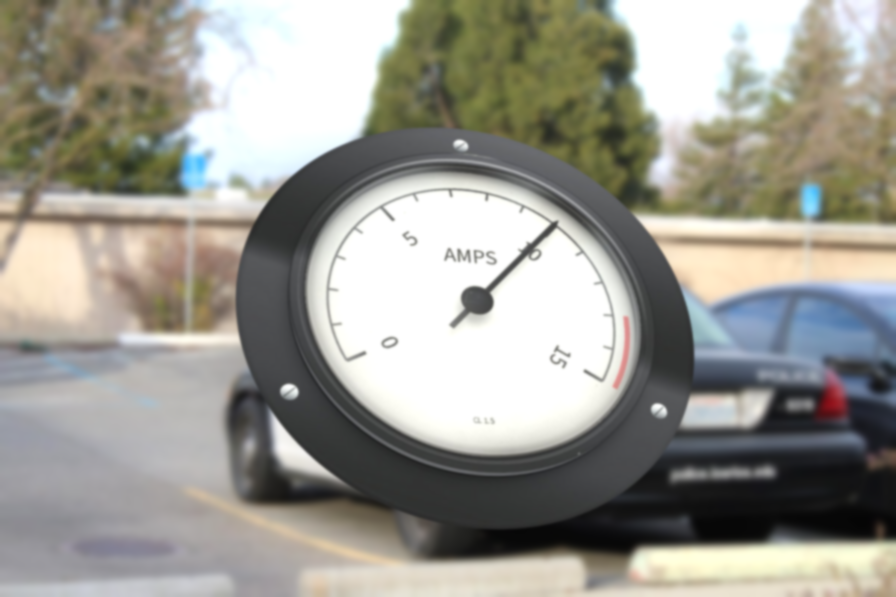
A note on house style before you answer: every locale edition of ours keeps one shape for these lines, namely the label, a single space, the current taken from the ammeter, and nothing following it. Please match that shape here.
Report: 10 A
